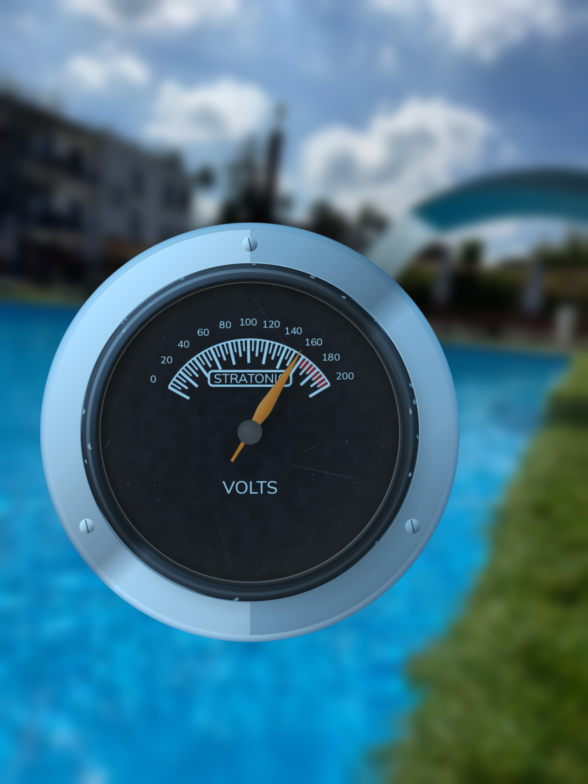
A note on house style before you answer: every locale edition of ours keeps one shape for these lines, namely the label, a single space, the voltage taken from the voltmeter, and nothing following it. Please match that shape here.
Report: 155 V
